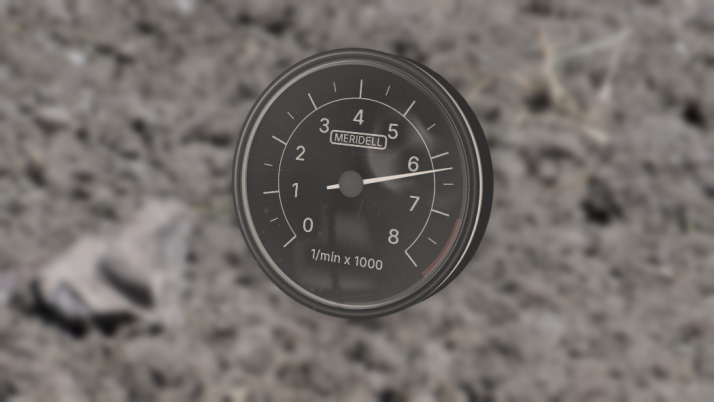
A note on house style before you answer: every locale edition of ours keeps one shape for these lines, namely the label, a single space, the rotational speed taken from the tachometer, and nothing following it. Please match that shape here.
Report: 6250 rpm
